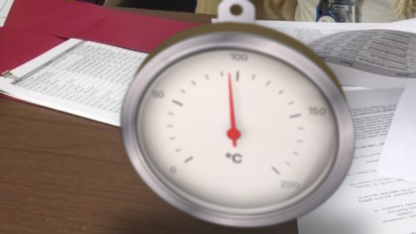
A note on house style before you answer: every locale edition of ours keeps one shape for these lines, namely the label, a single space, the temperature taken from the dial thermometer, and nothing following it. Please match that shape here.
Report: 95 °C
